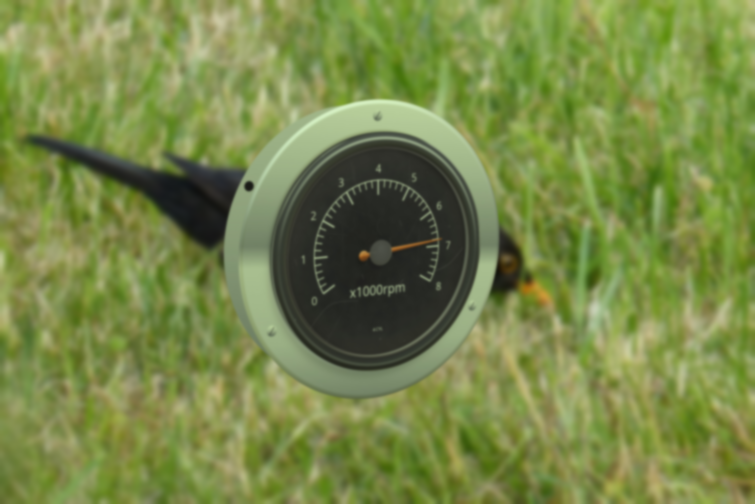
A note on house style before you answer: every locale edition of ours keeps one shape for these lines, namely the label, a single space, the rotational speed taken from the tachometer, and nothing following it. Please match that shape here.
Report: 6800 rpm
